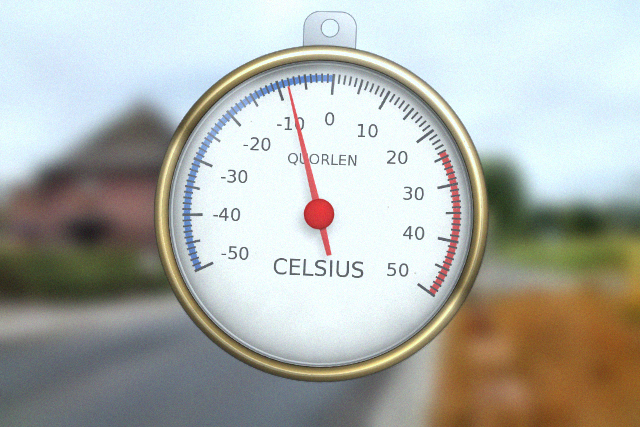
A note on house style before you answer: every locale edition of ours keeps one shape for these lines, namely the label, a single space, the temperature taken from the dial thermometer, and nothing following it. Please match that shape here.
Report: -8 °C
